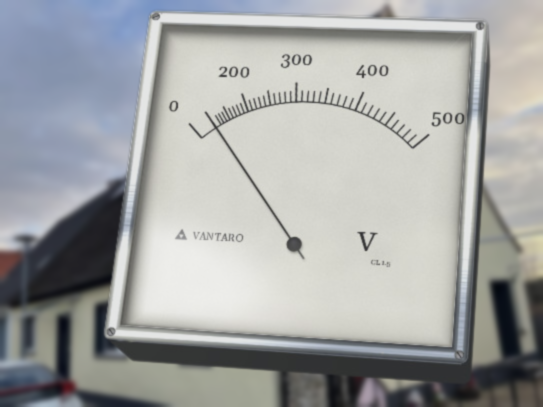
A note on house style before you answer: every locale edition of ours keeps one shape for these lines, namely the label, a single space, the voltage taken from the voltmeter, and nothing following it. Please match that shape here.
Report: 100 V
